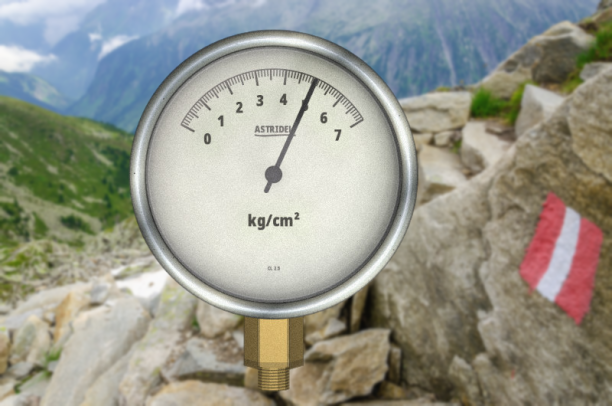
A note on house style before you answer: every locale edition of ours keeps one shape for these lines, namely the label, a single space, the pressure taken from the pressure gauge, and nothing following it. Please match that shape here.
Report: 5 kg/cm²
